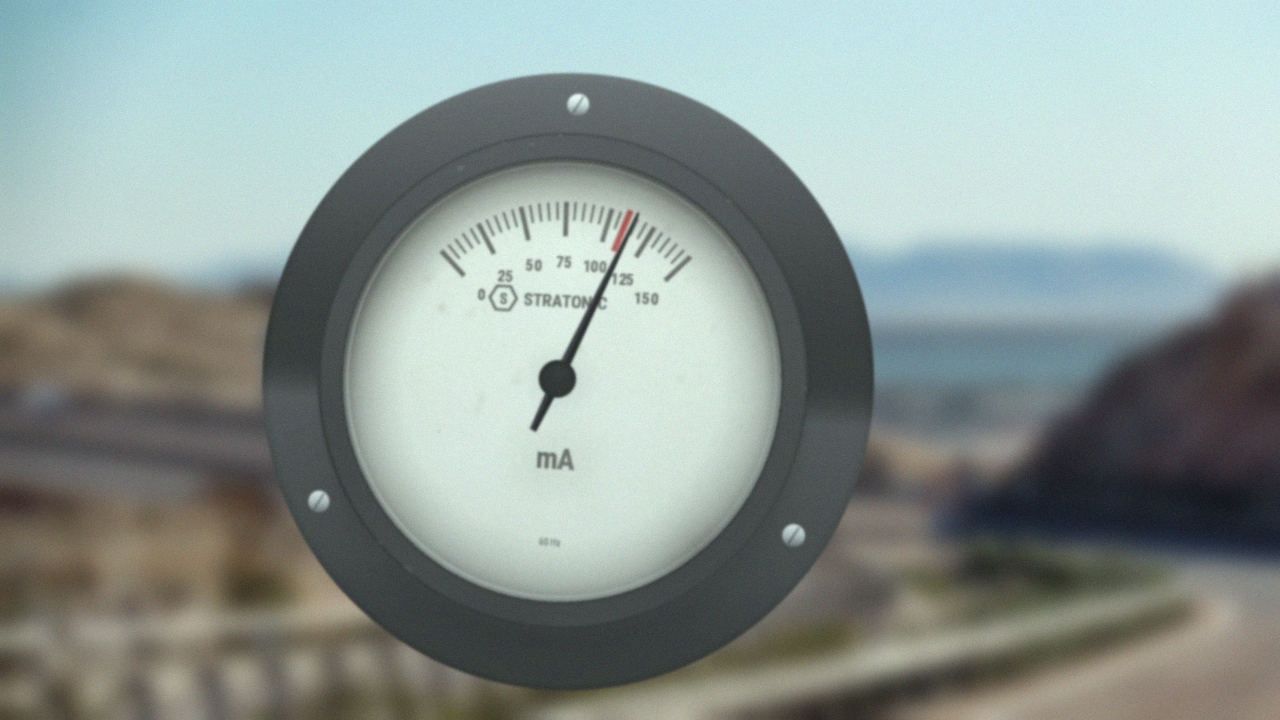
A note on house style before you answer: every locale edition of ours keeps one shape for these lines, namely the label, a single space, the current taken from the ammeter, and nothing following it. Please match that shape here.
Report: 115 mA
